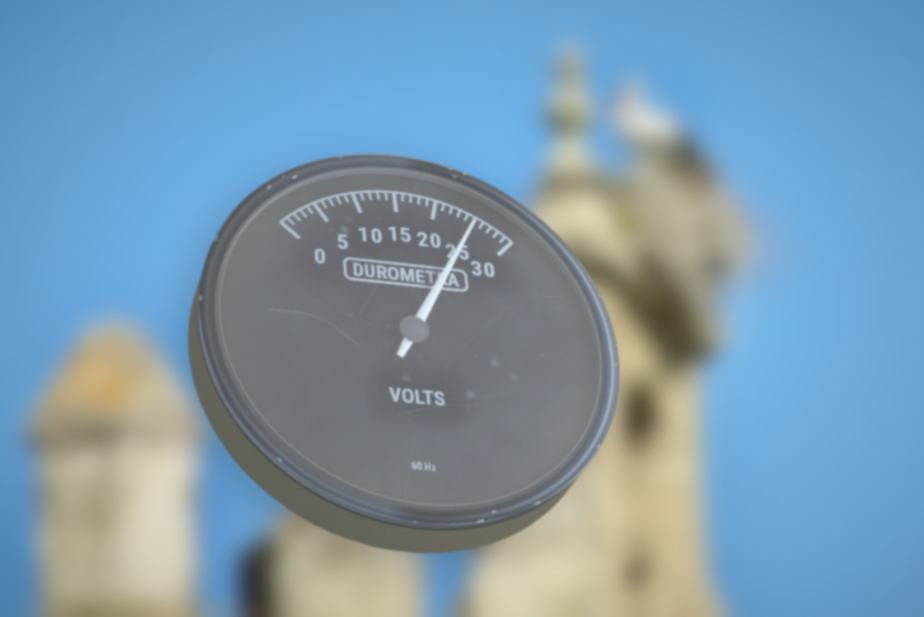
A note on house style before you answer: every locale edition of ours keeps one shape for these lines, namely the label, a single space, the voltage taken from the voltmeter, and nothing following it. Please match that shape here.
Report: 25 V
